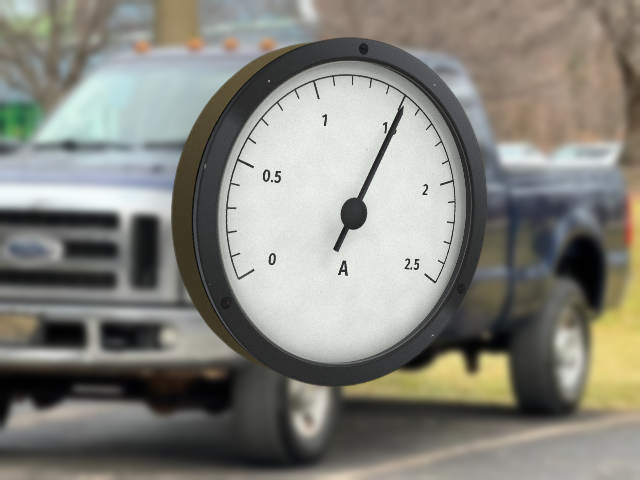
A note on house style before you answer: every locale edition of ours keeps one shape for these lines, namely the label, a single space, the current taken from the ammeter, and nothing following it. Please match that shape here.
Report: 1.5 A
